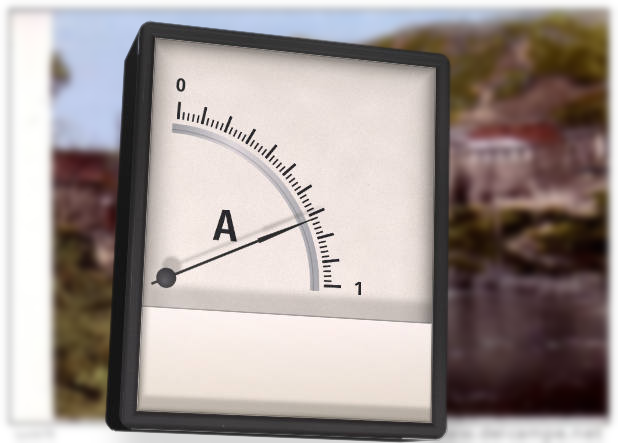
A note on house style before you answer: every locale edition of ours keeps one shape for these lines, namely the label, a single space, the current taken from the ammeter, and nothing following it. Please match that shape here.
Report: 0.72 A
